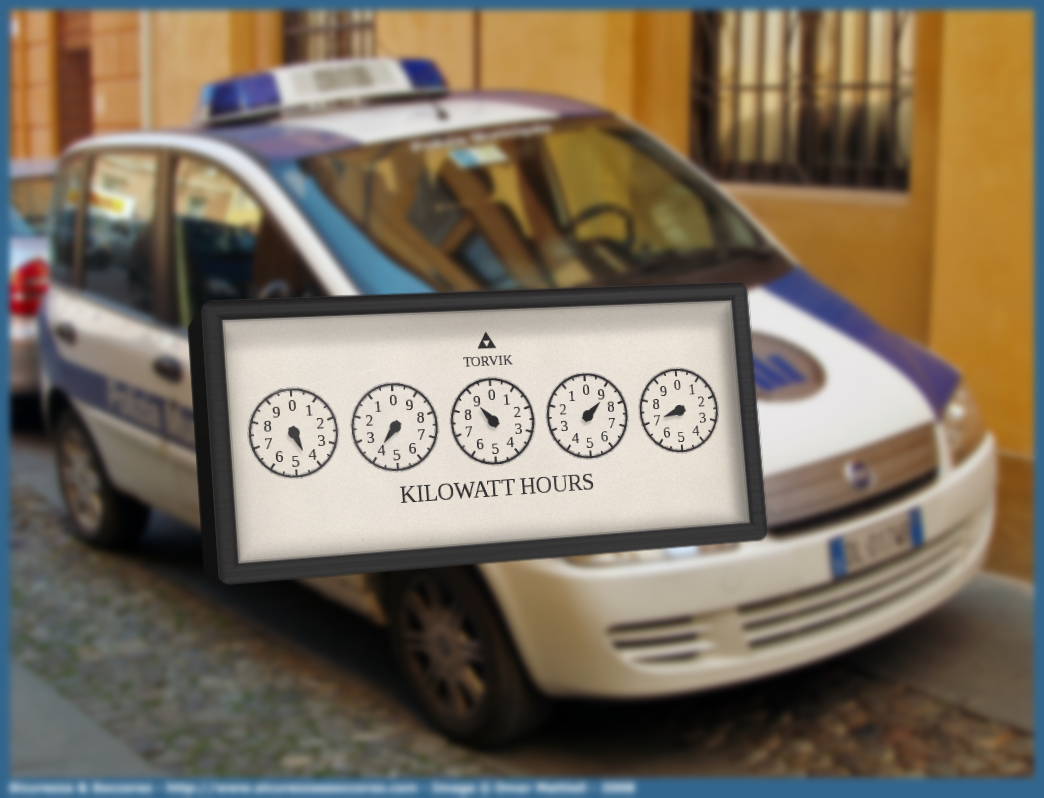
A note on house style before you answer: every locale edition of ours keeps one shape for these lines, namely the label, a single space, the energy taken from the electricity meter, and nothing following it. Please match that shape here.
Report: 43887 kWh
